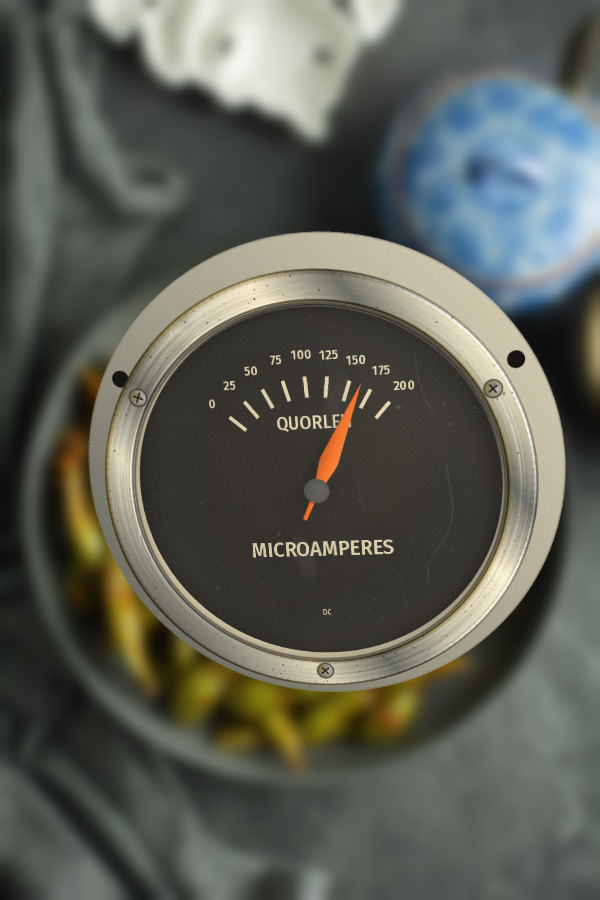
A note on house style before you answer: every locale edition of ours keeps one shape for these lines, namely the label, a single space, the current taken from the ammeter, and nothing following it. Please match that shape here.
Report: 162.5 µA
